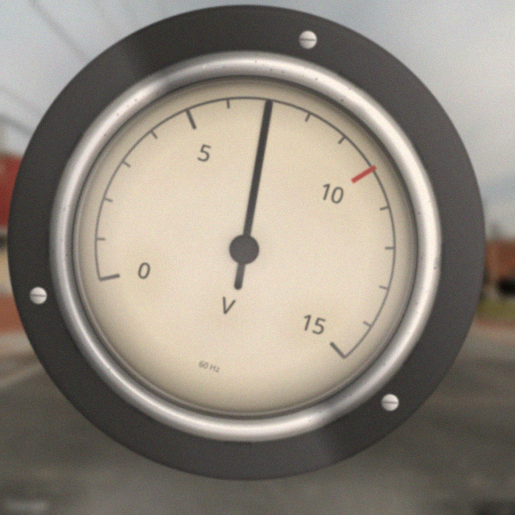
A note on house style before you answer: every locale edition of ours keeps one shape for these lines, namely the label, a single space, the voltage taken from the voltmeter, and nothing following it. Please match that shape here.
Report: 7 V
